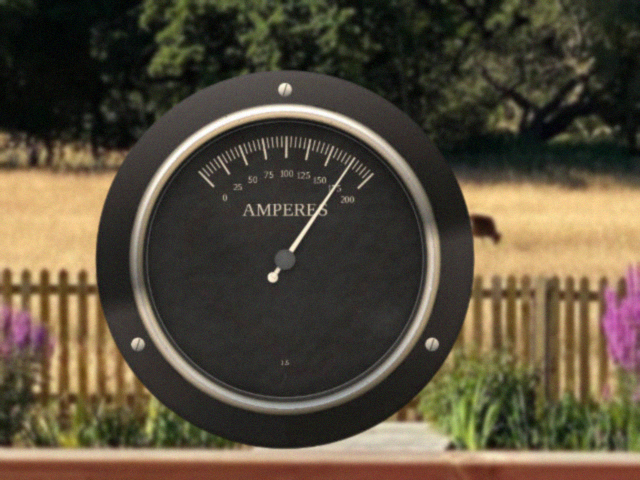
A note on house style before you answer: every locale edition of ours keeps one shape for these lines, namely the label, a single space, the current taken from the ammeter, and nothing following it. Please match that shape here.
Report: 175 A
